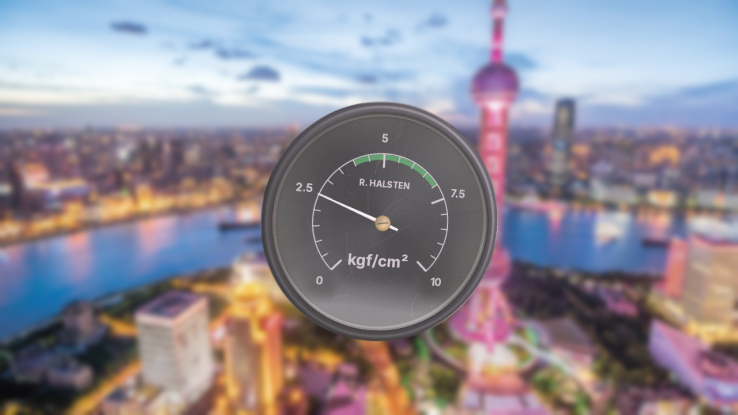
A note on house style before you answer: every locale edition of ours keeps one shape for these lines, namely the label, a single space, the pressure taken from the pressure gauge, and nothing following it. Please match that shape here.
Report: 2.5 kg/cm²
